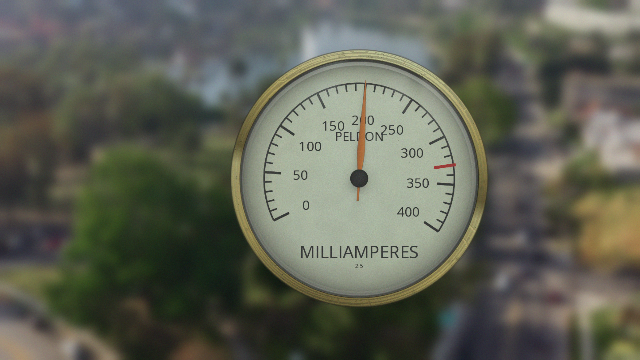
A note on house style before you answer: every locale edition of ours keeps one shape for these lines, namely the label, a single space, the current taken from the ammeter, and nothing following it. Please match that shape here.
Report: 200 mA
